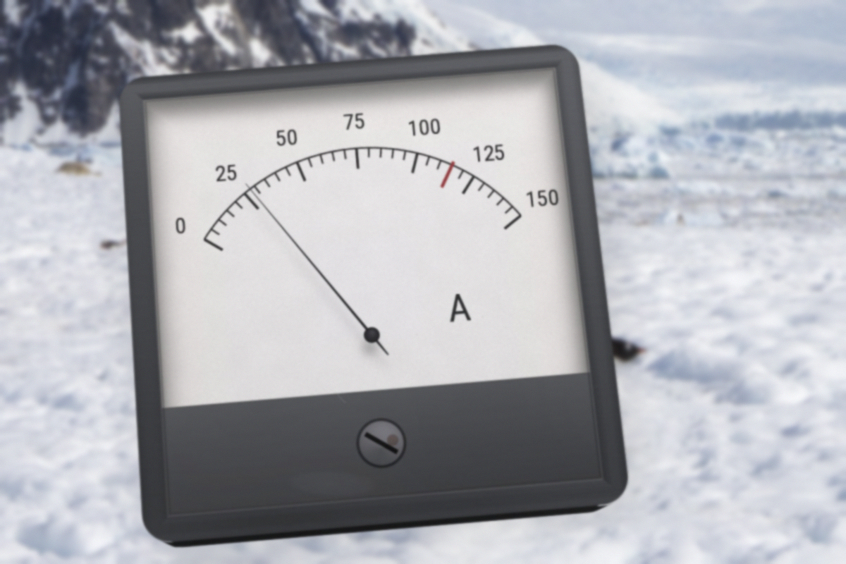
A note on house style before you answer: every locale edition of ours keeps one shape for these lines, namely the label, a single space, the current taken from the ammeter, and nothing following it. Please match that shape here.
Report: 27.5 A
